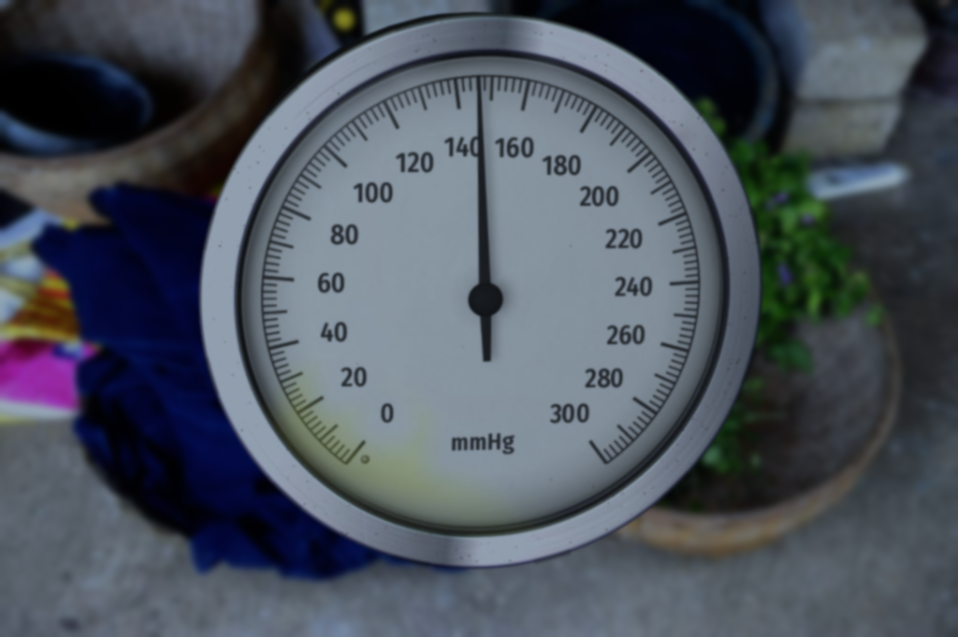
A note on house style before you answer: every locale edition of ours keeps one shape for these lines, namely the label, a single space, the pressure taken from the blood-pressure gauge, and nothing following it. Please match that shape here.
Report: 146 mmHg
